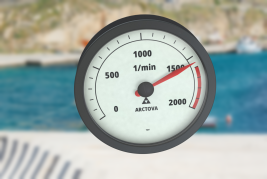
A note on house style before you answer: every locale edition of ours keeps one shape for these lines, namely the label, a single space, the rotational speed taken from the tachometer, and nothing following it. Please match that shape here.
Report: 1550 rpm
